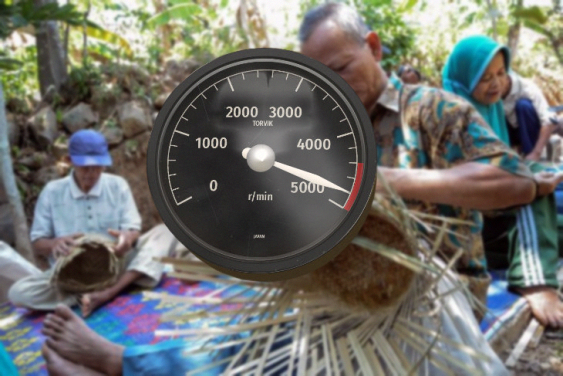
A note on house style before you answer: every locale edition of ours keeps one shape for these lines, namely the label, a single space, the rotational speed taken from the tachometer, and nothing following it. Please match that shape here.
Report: 4800 rpm
